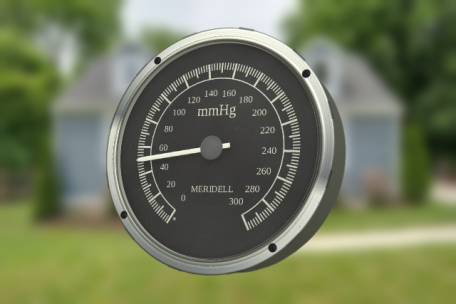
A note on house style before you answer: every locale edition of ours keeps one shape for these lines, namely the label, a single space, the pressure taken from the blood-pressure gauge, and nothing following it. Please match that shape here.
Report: 50 mmHg
